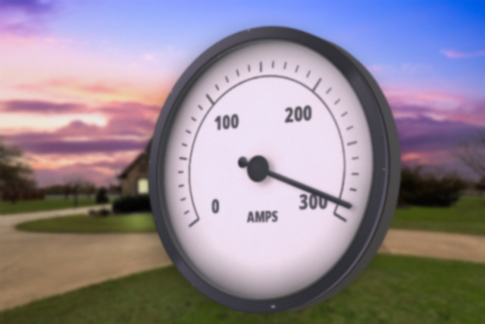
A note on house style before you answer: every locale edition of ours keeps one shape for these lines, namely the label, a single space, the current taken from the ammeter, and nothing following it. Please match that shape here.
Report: 290 A
